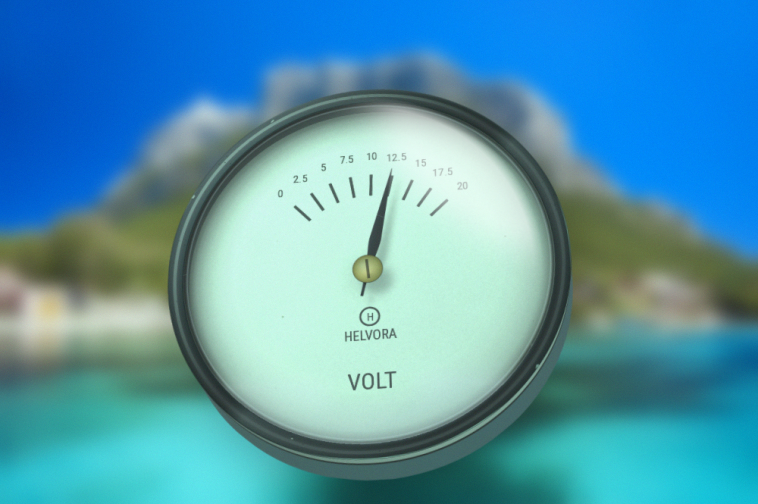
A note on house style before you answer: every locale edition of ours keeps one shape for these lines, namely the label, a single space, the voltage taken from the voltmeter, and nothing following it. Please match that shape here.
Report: 12.5 V
